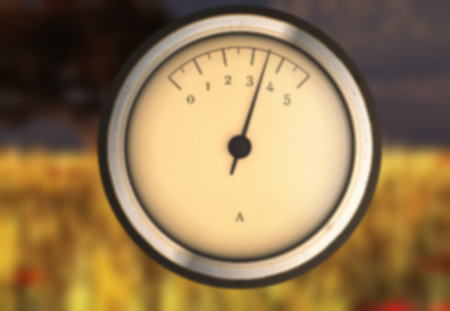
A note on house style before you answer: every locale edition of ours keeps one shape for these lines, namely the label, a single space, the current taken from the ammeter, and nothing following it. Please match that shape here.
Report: 3.5 A
